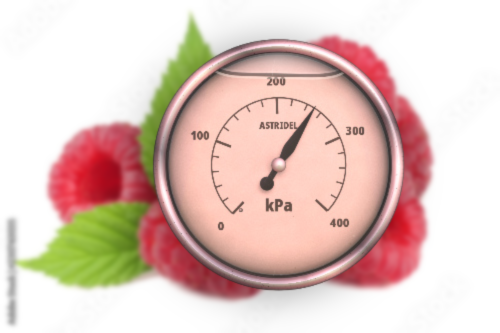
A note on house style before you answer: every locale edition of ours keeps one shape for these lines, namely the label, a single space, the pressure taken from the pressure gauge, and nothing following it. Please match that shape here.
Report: 250 kPa
